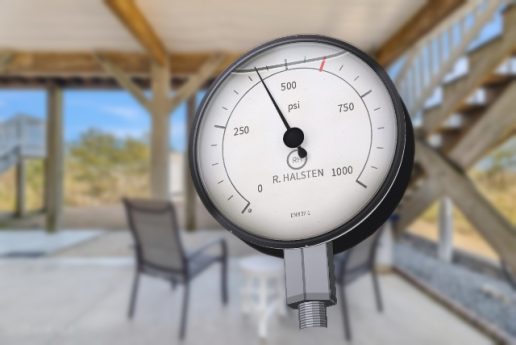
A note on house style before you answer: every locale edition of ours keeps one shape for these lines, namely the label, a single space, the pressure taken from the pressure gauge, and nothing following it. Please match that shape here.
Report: 425 psi
